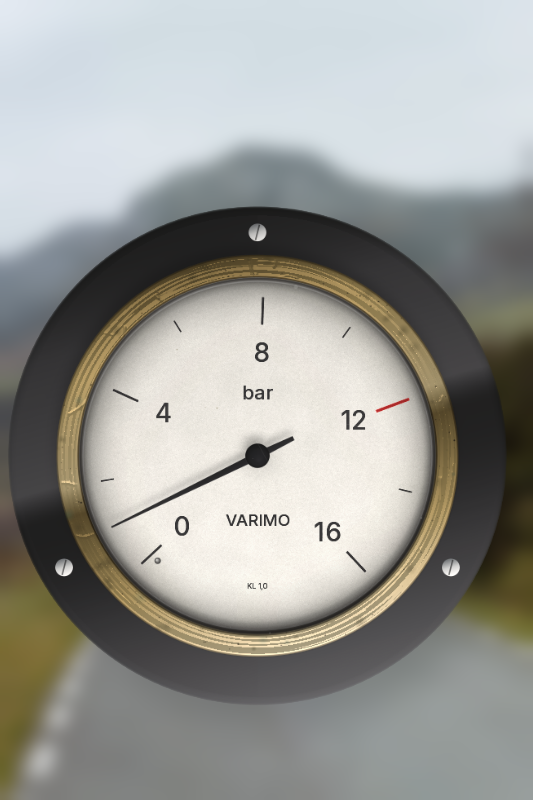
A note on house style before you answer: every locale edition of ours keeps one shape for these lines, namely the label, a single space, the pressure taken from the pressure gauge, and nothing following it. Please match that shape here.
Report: 1 bar
